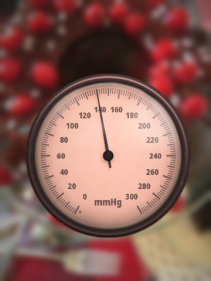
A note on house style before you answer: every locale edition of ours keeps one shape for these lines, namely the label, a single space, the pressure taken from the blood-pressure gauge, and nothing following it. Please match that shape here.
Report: 140 mmHg
